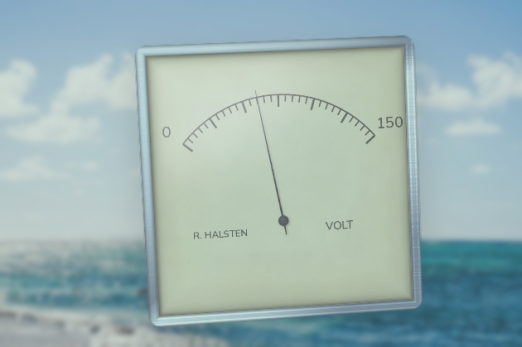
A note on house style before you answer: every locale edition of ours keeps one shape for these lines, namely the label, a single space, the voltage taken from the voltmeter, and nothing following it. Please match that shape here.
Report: 60 V
